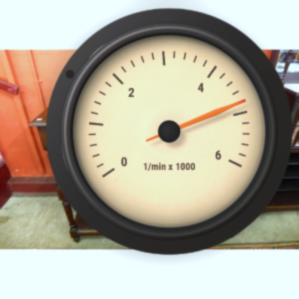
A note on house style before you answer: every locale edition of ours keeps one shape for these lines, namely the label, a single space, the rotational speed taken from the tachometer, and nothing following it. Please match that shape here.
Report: 4800 rpm
